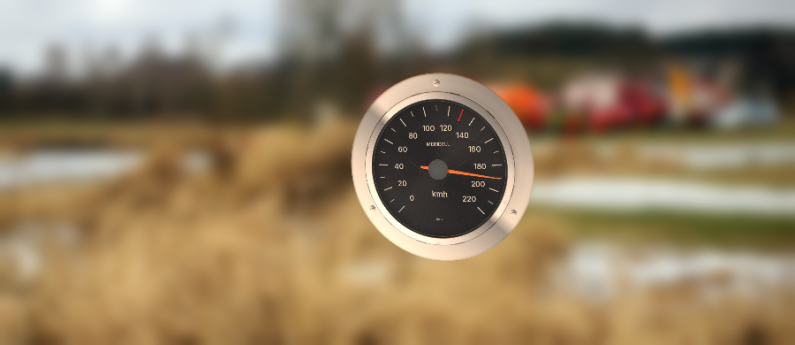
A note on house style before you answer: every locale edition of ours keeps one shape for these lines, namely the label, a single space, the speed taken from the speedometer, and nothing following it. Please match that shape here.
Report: 190 km/h
